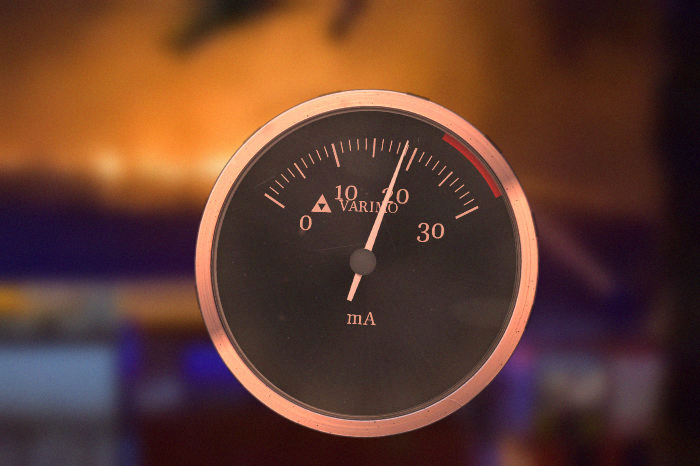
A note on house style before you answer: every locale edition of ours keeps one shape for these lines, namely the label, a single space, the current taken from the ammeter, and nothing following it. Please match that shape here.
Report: 19 mA
